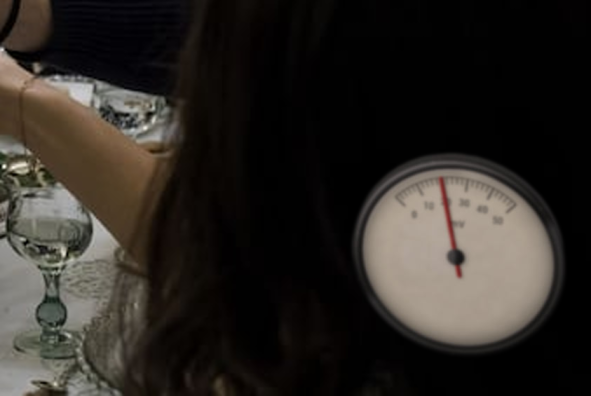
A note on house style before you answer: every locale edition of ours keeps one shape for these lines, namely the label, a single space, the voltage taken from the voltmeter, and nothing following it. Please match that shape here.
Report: 20 mV
